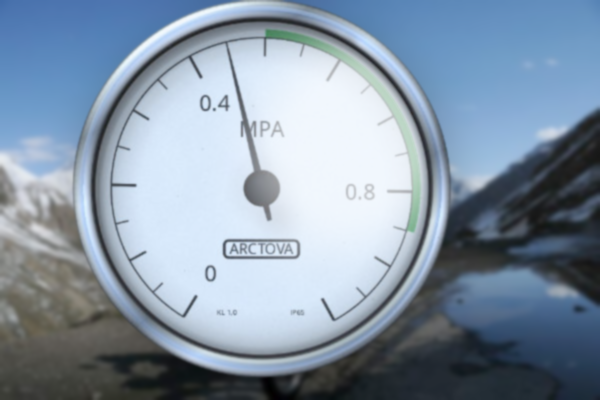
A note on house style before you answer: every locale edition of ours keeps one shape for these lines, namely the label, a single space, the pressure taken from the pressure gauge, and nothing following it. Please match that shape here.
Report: 0.45 MPa
